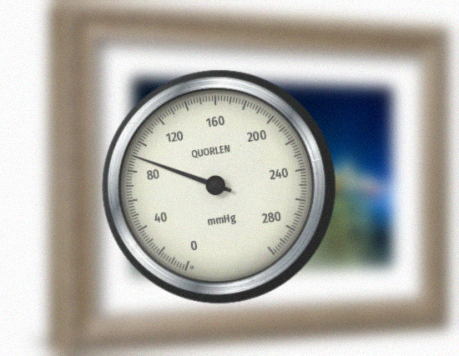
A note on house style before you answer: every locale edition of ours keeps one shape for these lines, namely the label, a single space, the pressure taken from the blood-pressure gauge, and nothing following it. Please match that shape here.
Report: 90 mmHg
